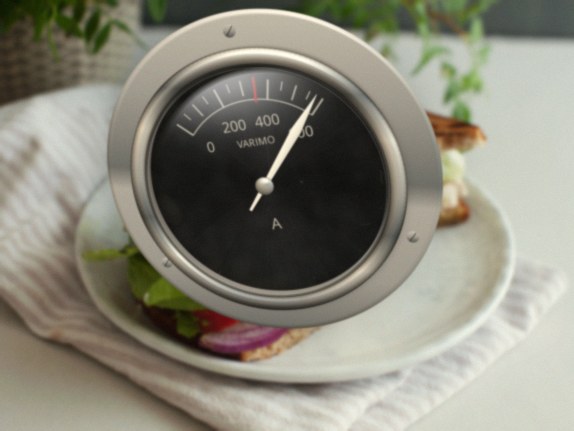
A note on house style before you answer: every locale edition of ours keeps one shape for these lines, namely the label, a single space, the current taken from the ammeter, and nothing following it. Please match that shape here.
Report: 575 A
